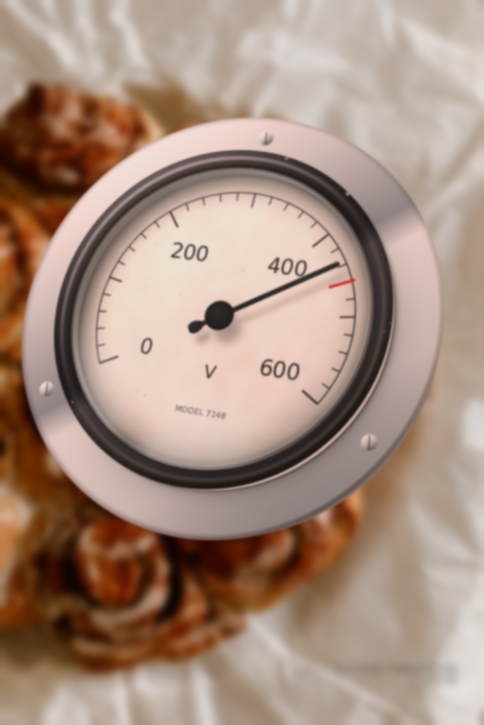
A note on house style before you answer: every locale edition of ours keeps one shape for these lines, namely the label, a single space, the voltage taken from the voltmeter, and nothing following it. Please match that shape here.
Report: 440 V
